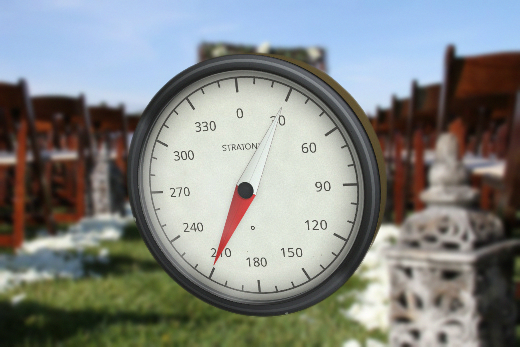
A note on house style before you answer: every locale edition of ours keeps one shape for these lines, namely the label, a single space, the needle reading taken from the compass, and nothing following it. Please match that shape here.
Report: 210 °
